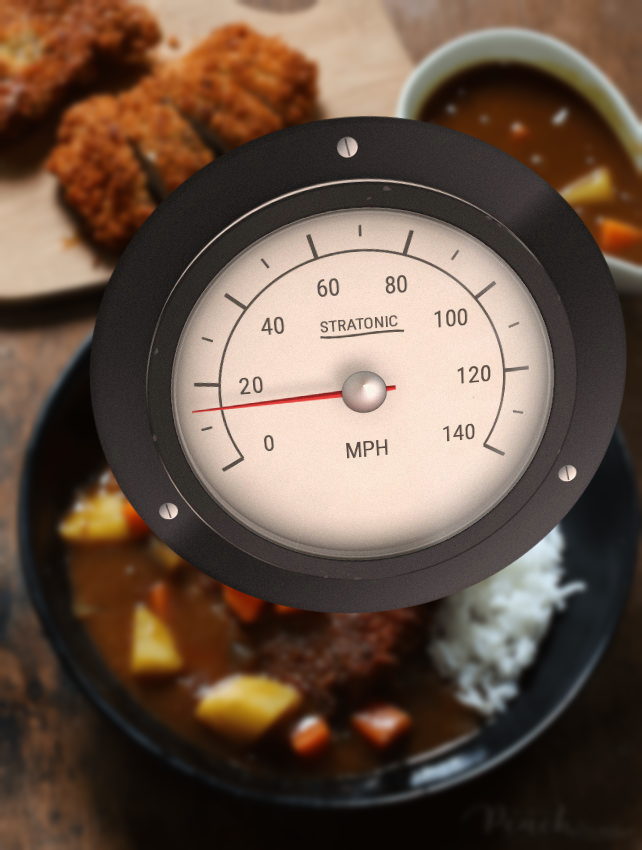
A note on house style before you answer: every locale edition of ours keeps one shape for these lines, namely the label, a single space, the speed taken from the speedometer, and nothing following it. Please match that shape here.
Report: 15 mph
